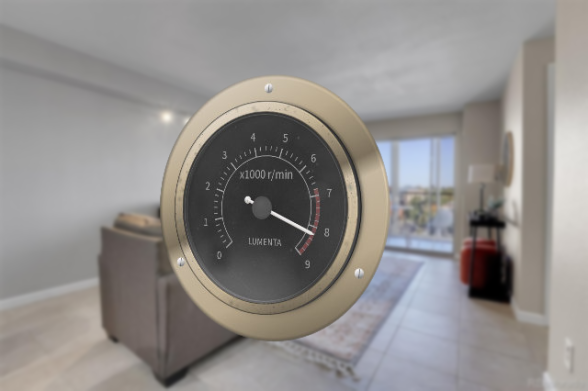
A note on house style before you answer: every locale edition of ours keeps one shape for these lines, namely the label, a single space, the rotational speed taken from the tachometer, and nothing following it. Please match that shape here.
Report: 8200 rpm
